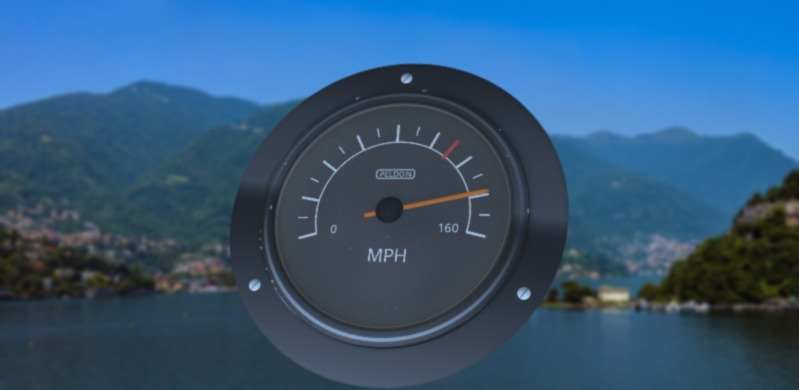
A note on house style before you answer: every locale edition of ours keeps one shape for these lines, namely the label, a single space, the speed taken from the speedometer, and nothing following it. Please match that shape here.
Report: 140 mph
